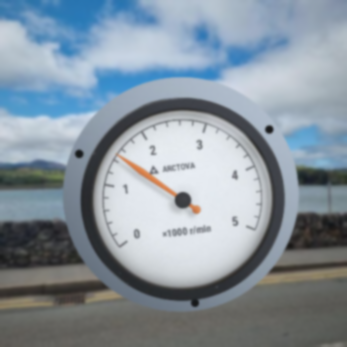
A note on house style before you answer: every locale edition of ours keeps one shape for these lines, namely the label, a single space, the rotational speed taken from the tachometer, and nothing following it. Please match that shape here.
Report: 1500 rpm
